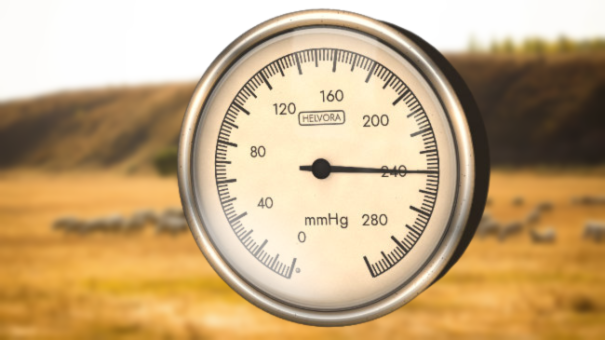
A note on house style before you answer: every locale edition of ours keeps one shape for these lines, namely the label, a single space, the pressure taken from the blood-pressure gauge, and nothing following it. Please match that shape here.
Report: 240 mmHg
